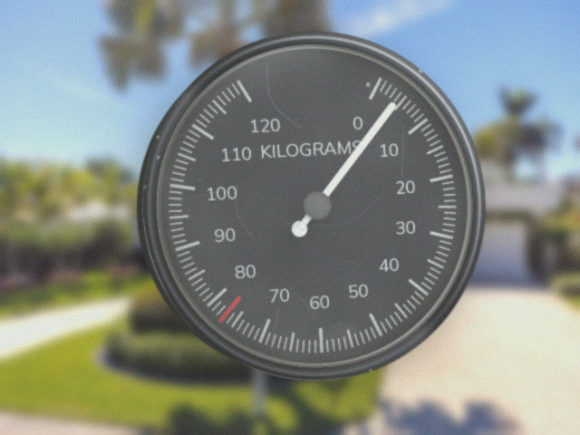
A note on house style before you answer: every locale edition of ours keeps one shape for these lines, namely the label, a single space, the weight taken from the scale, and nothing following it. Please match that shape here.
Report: 4 kg
